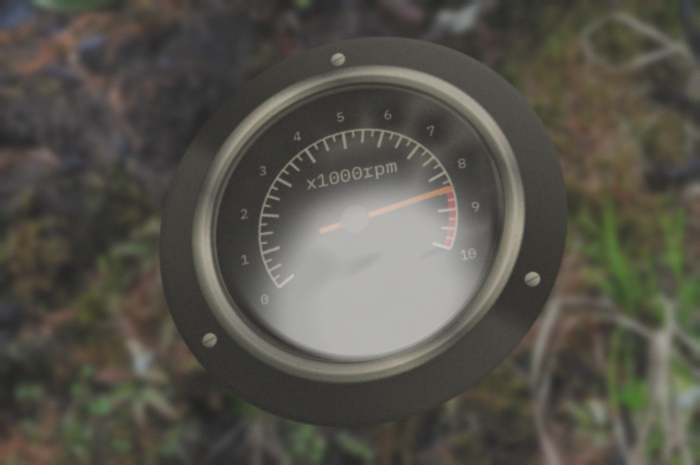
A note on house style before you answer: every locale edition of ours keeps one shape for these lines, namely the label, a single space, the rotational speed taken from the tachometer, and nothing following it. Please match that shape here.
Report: 8500 rpm
